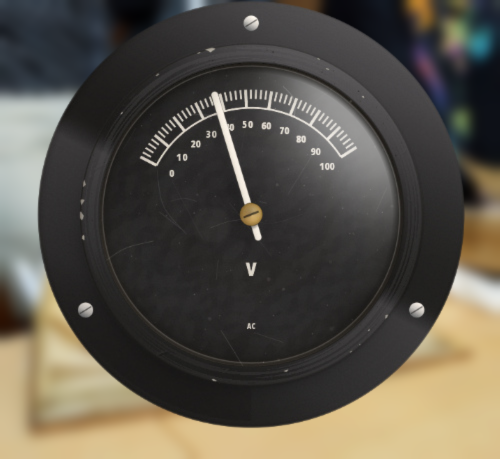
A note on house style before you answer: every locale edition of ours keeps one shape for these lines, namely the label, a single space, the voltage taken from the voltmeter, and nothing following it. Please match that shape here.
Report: 38 V
